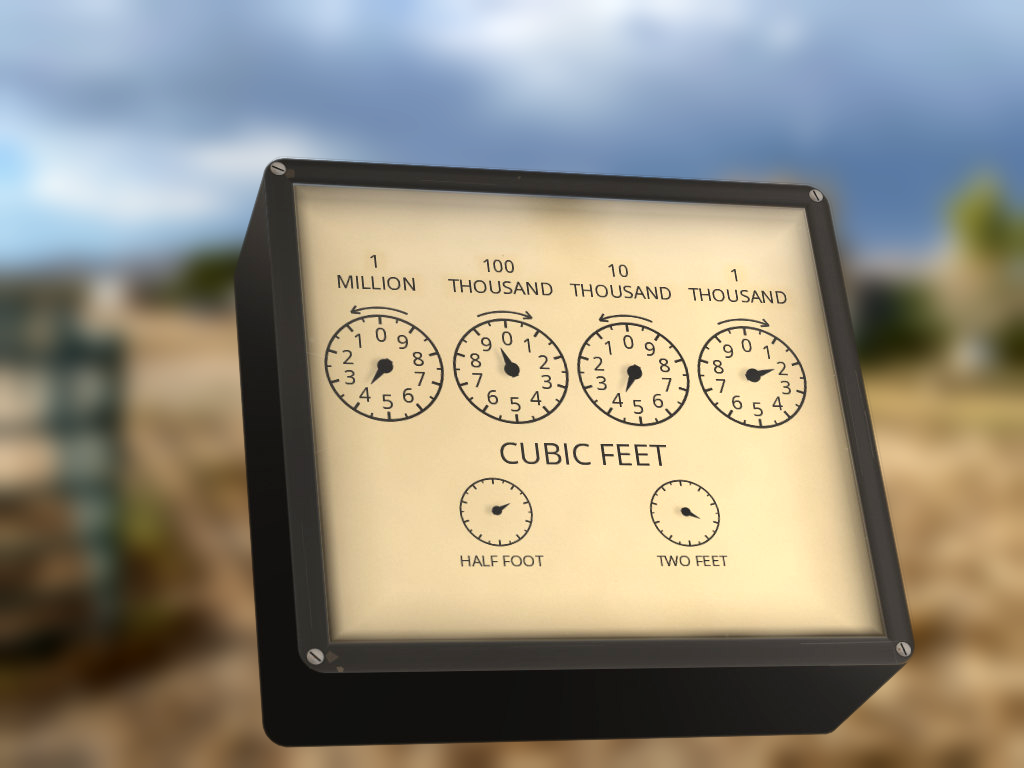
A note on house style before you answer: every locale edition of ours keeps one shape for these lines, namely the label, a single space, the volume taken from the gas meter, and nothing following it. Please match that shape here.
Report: 394200 ft³
